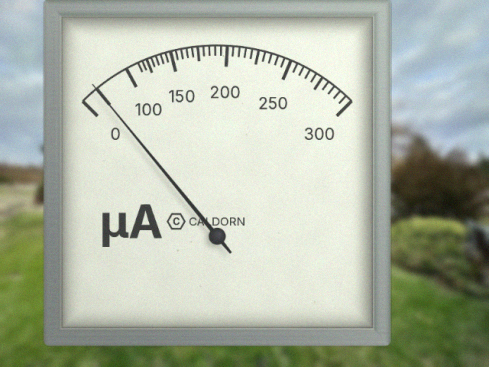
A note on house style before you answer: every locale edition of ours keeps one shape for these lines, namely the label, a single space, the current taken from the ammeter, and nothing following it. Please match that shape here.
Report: 50 µA
